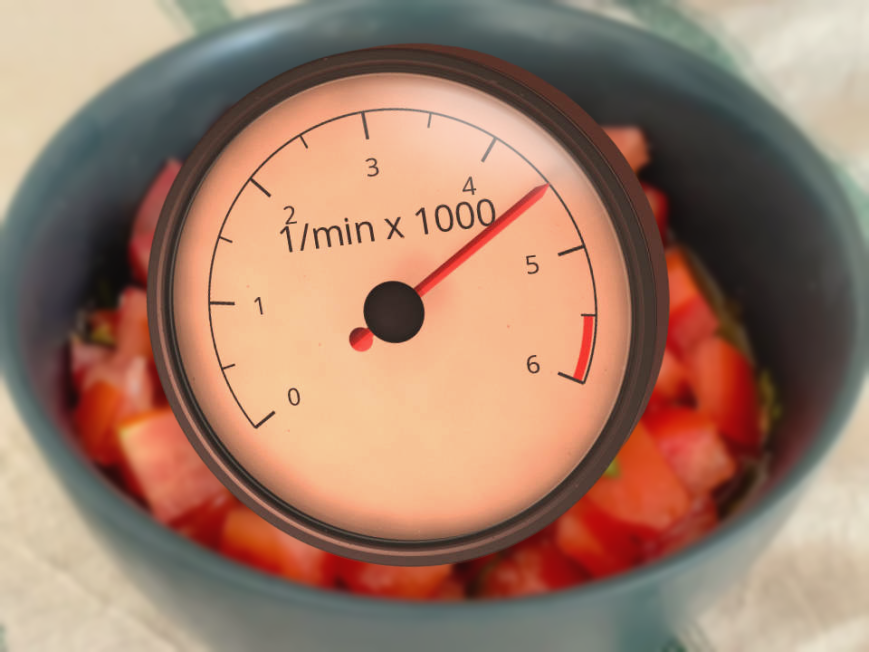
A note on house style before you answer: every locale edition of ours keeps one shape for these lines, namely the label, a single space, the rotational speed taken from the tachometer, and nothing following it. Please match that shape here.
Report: 4500 rpm
